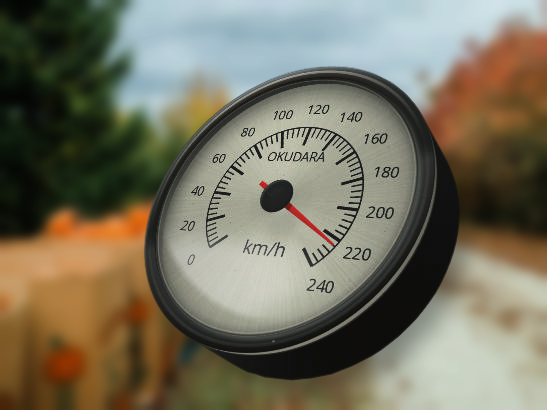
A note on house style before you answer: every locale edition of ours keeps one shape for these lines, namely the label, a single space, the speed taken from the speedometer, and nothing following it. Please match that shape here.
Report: 224 km/h
